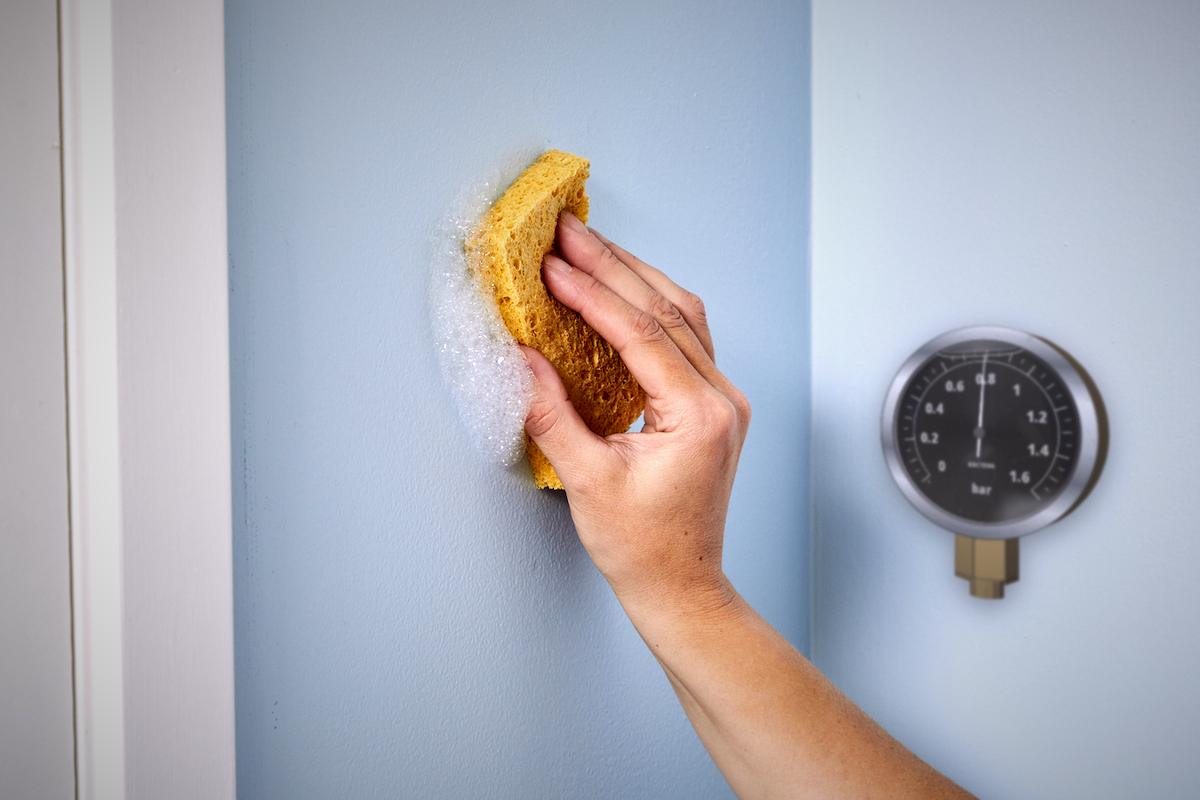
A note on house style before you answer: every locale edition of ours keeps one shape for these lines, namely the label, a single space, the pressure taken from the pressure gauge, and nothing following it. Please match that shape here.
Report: 0.8 bar
